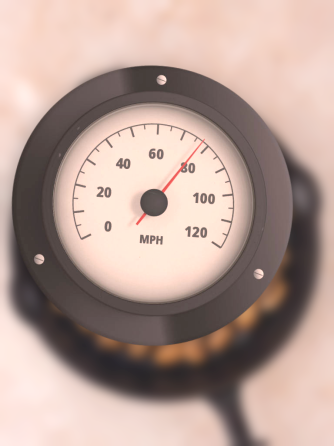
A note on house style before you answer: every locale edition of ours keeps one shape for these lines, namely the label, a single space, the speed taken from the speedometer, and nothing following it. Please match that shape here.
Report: 77.5 mph
